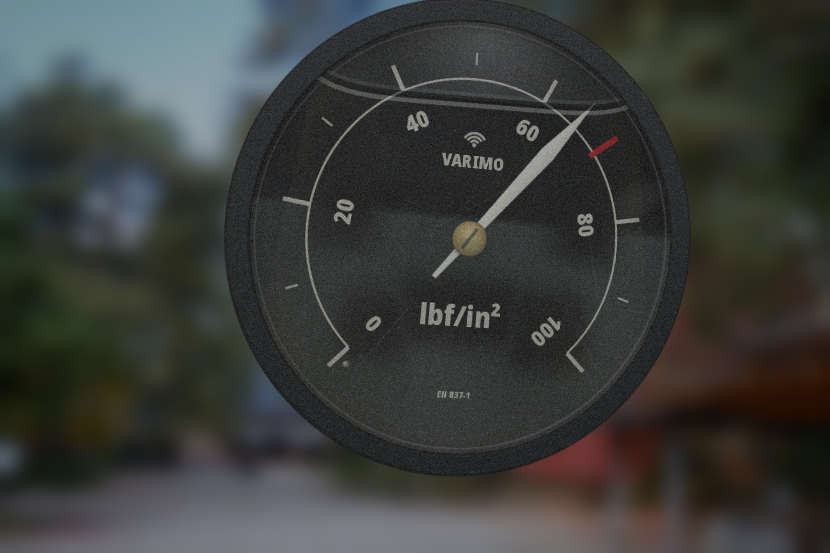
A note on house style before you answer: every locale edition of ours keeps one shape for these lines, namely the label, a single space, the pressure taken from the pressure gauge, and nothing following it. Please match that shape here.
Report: 65 psi
